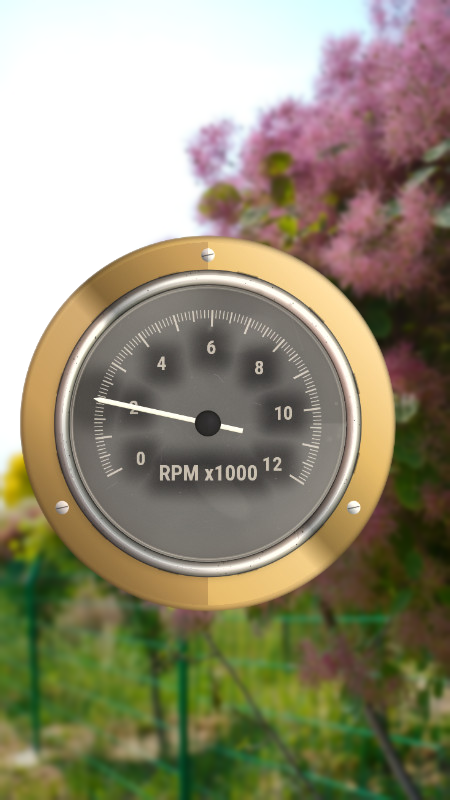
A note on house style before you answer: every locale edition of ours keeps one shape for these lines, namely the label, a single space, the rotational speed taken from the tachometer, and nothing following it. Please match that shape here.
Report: 2000 rpm
